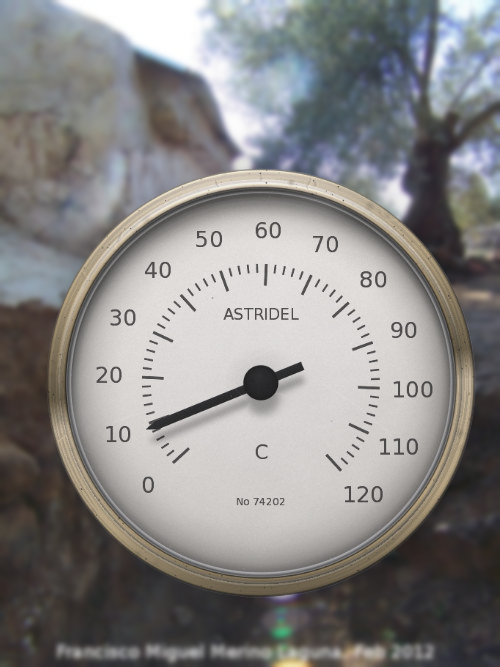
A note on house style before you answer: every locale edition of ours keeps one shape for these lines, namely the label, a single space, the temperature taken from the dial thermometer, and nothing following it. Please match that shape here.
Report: 9 °C
